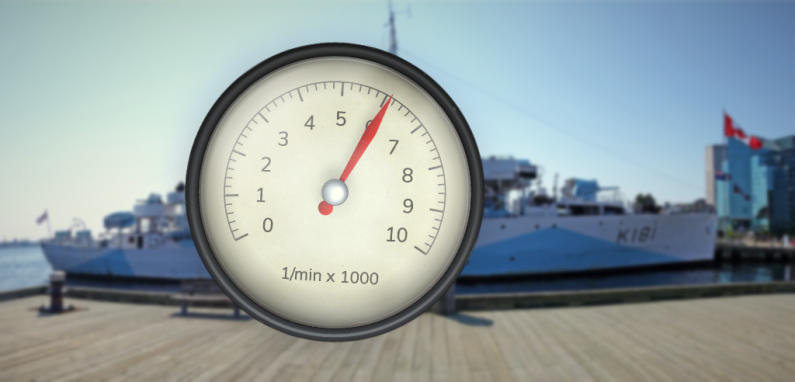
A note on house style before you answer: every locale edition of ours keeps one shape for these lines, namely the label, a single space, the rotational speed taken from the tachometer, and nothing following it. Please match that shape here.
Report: 6100 rpm
